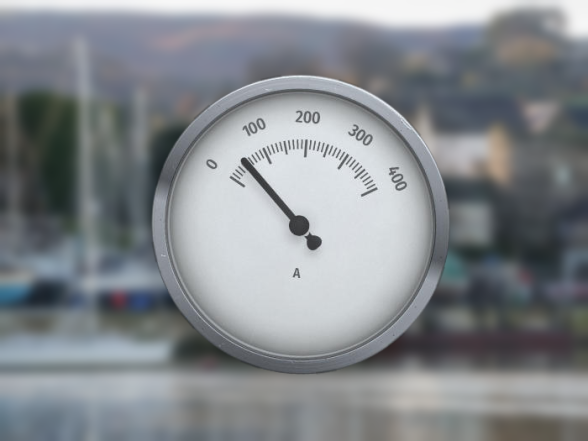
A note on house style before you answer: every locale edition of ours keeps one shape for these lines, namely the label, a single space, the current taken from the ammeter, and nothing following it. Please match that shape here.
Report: 50 A
